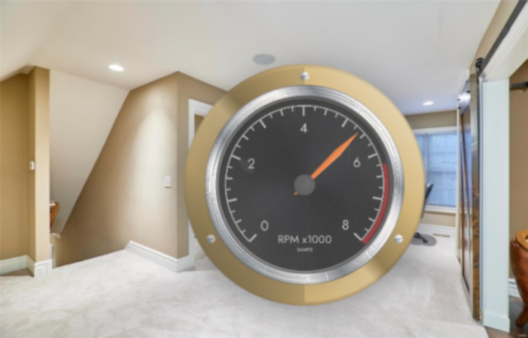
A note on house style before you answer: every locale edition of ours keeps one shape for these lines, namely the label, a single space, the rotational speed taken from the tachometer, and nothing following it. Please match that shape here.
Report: 5375 rpm
